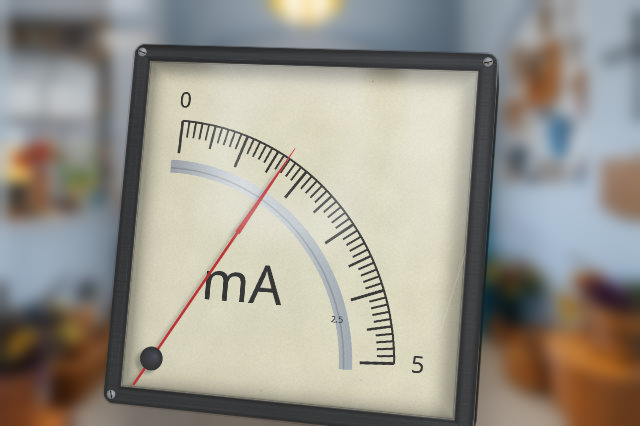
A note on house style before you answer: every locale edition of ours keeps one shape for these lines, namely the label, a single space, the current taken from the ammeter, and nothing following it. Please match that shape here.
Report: 1.7 mA
